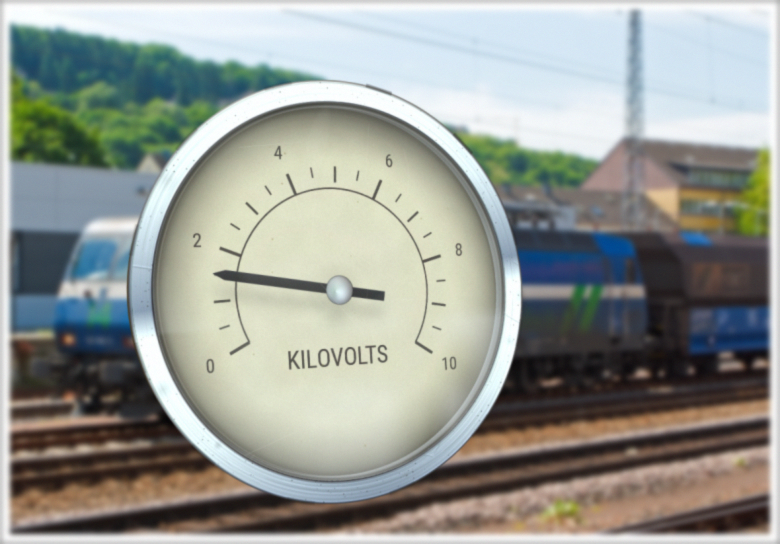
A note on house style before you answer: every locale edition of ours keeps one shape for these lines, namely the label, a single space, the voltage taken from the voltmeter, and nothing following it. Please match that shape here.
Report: 1.5 kV
